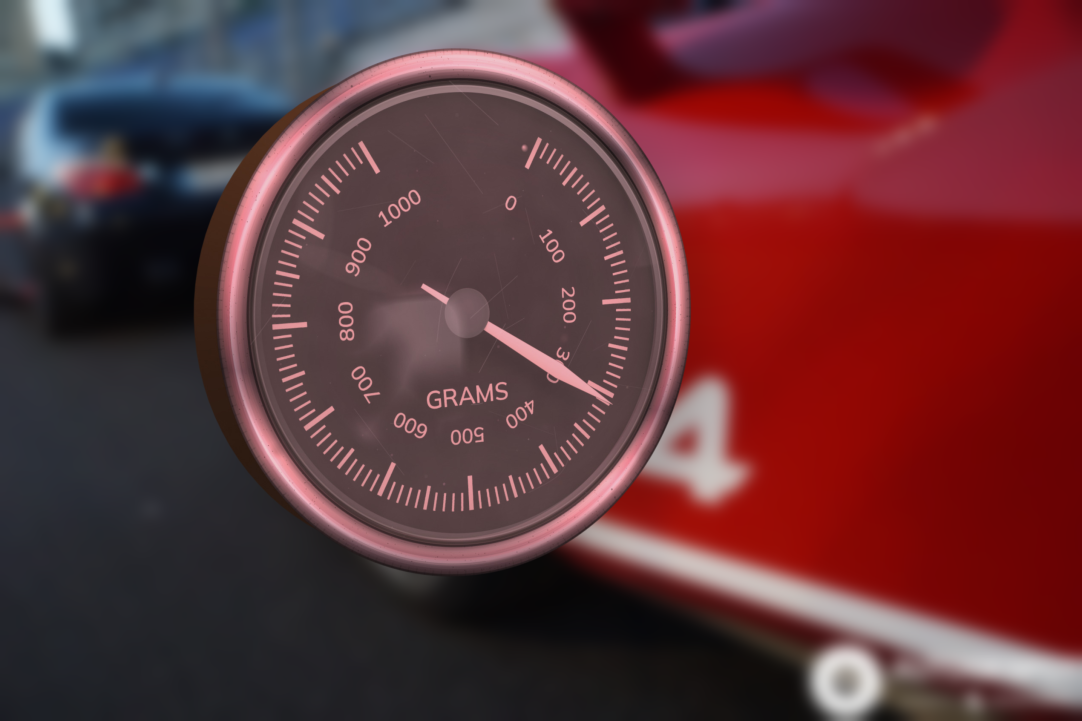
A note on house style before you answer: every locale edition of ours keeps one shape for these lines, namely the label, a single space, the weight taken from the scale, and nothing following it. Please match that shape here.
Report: 310 g
